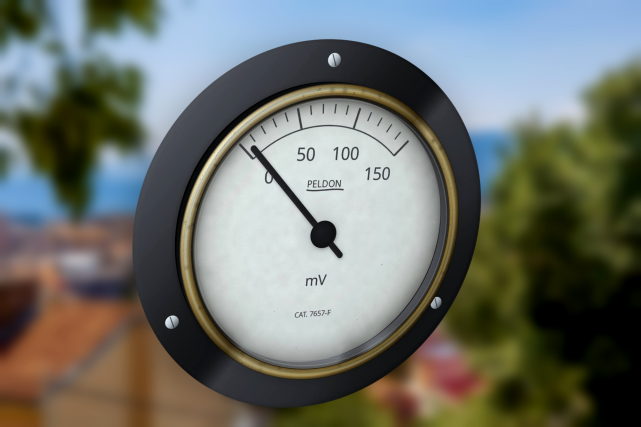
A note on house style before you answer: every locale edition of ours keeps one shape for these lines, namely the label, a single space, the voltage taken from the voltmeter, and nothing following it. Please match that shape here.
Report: 5 mV
